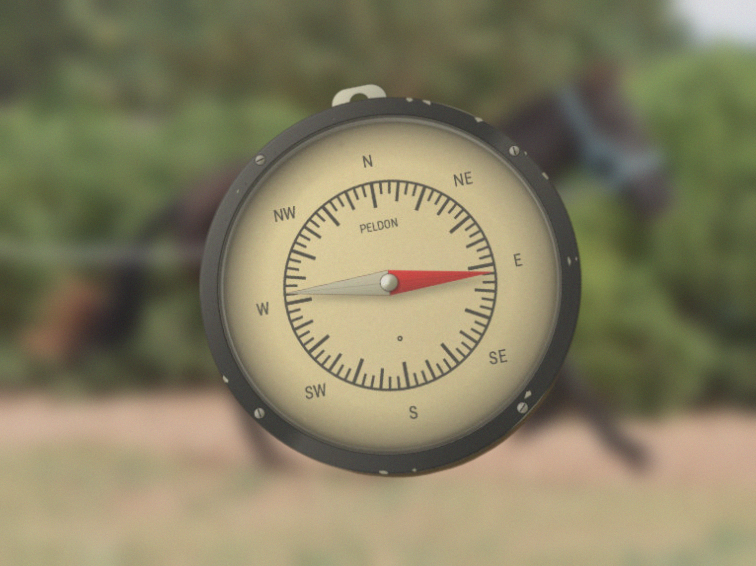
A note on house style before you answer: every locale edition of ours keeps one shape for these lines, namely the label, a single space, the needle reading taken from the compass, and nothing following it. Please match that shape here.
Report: 95 °
